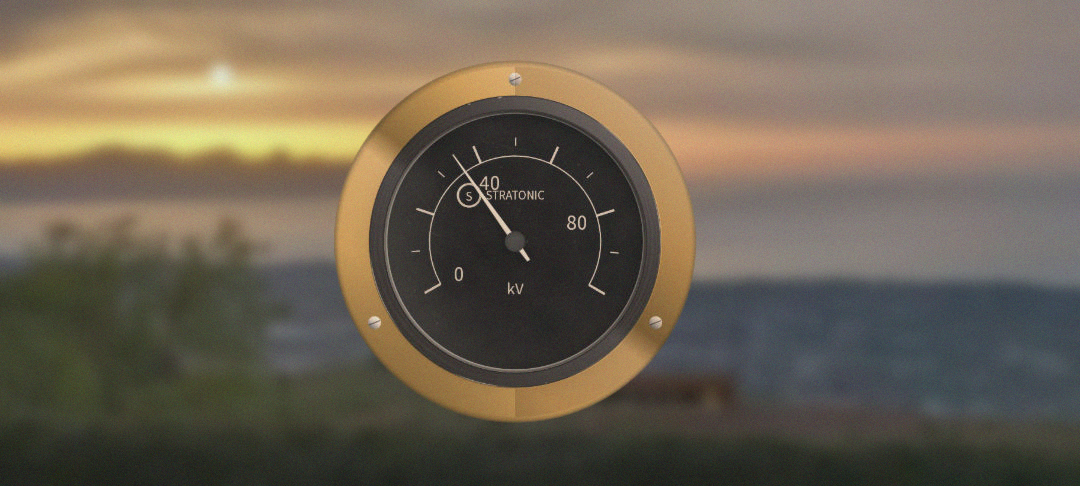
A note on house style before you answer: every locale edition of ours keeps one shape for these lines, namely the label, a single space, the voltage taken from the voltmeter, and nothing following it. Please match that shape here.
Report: 35 kV
